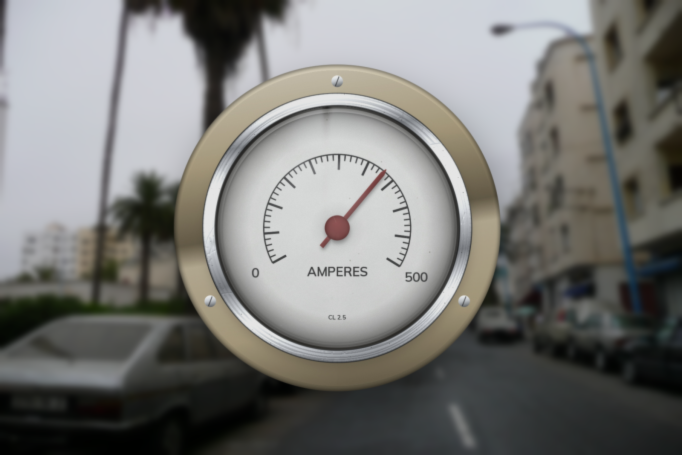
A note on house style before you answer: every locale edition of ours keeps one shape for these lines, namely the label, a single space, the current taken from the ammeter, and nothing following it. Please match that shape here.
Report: 330 A
